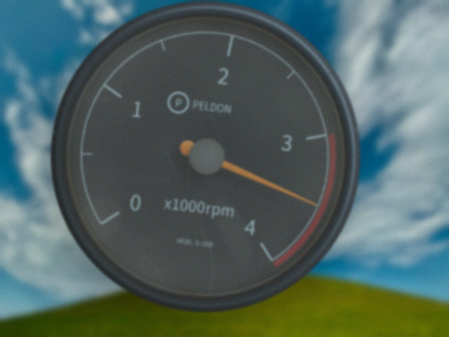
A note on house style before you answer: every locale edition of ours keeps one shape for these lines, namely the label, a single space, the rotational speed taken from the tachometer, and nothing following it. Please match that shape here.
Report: 3500 rpm
